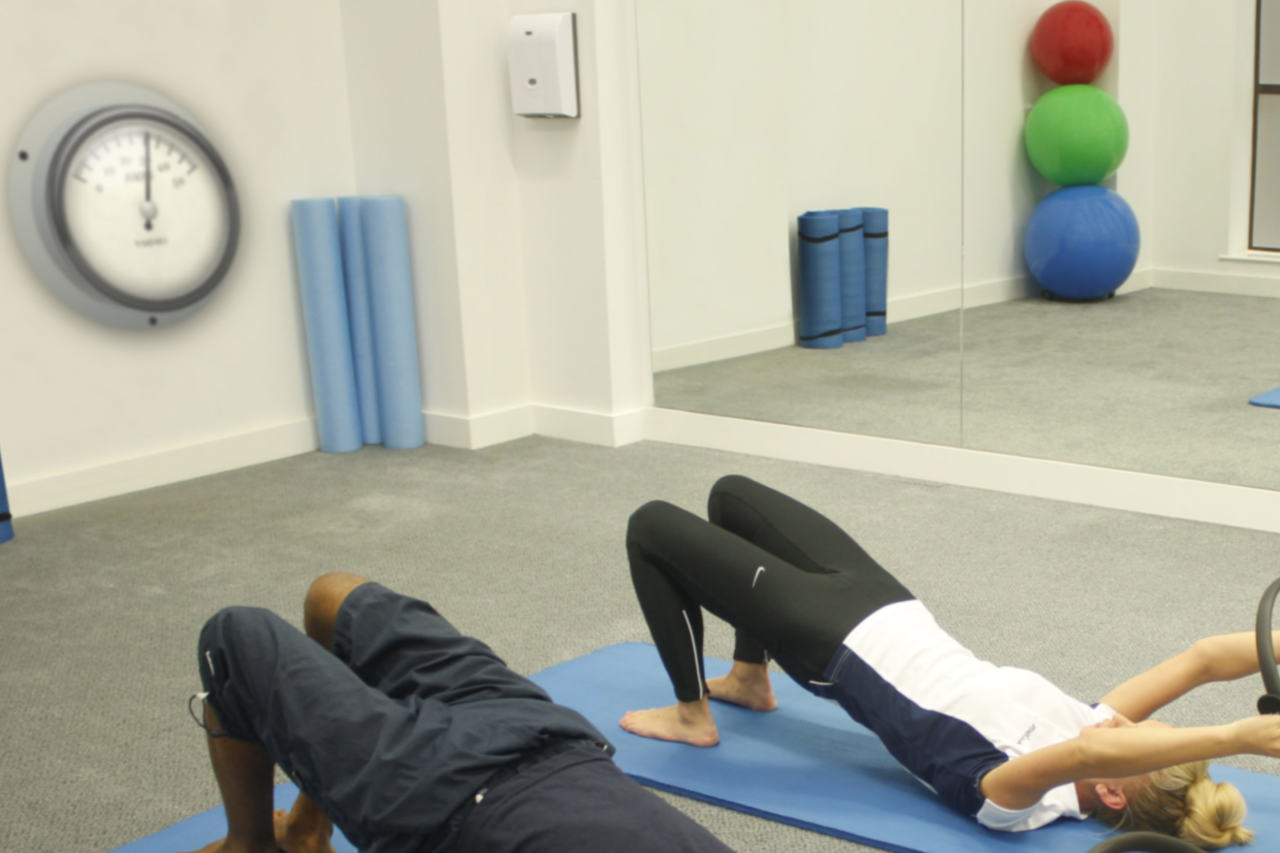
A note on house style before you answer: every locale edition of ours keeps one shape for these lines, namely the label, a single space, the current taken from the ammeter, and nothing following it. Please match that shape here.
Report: 30 A
